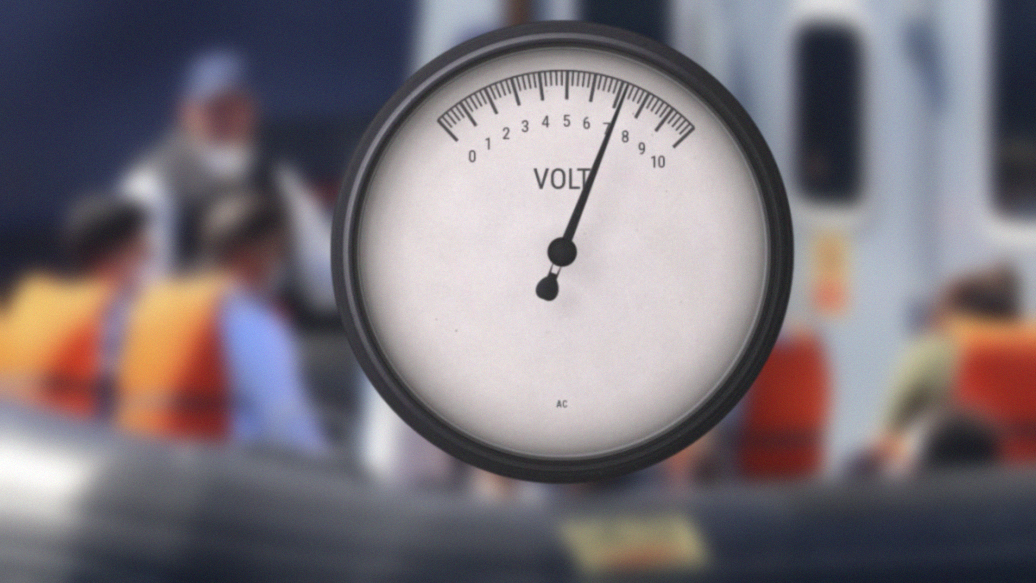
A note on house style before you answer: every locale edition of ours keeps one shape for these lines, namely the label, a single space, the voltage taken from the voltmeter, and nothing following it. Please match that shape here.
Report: 7.2 V
